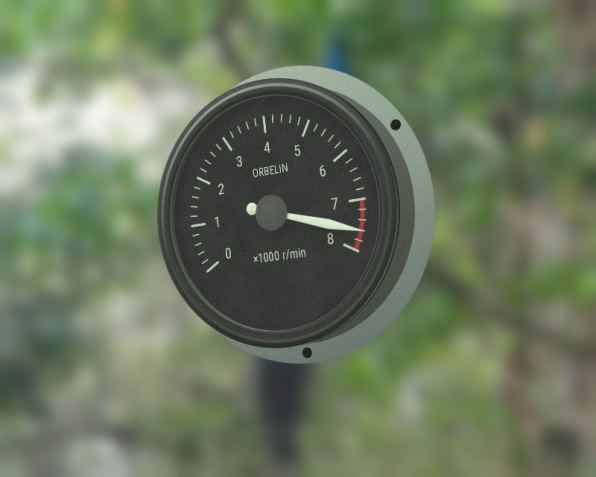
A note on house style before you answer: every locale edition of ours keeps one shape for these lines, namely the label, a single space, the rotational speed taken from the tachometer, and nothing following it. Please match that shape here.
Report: 7600 rpm
